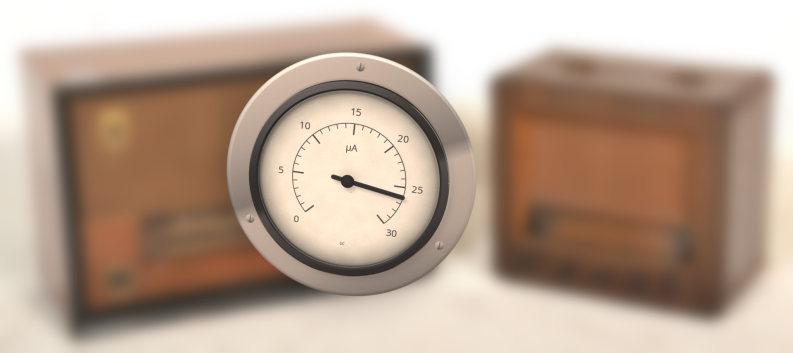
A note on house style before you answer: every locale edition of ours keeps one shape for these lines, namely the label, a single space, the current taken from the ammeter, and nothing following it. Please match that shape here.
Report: 26 µA
